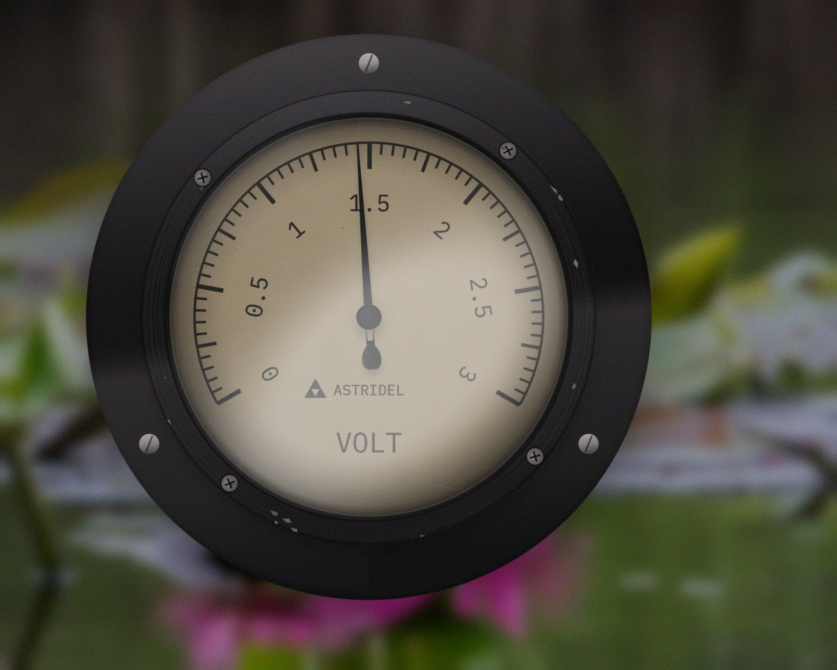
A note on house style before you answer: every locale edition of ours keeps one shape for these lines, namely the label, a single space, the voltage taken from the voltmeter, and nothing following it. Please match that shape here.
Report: 1.45 V
